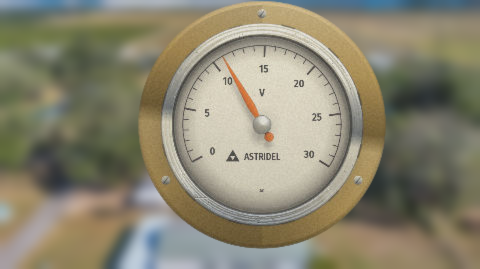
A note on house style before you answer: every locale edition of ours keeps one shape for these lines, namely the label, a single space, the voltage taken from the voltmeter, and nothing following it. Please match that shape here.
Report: 11 V
